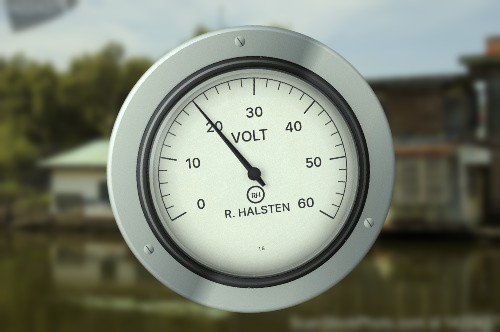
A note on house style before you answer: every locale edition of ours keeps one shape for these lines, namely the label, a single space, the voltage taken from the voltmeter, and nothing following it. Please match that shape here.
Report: 20 V
